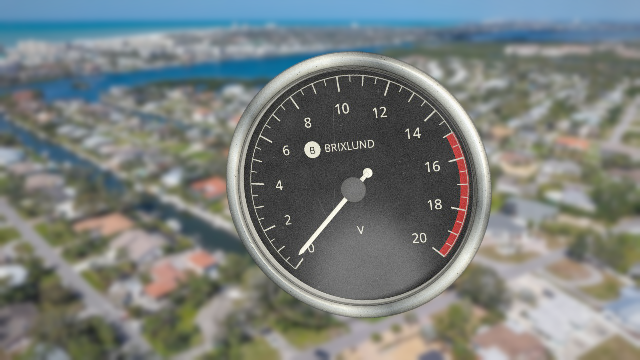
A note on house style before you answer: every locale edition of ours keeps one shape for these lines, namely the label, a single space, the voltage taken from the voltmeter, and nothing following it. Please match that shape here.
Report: 0.25 V
